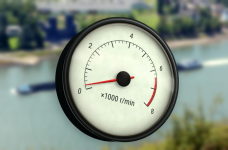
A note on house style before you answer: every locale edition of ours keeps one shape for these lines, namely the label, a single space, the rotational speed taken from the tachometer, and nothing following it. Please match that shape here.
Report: 200 rpm
